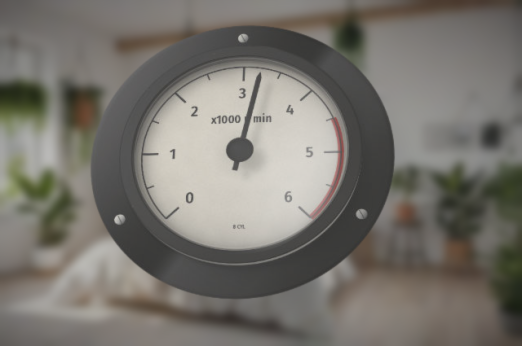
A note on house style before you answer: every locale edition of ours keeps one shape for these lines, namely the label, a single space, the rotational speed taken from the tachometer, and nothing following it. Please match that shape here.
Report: 3250 rpm
